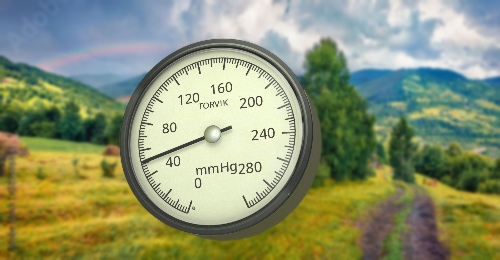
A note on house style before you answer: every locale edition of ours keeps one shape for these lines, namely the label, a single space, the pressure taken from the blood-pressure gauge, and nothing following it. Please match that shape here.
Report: 50 mmHg
